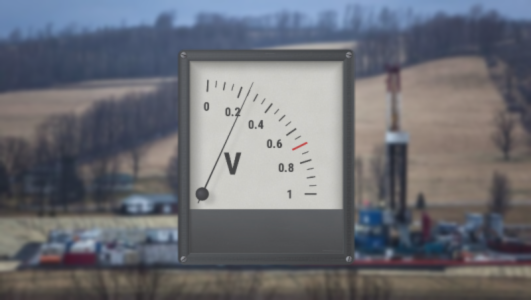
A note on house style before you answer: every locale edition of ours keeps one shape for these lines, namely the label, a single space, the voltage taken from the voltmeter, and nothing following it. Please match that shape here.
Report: 0.25 V
